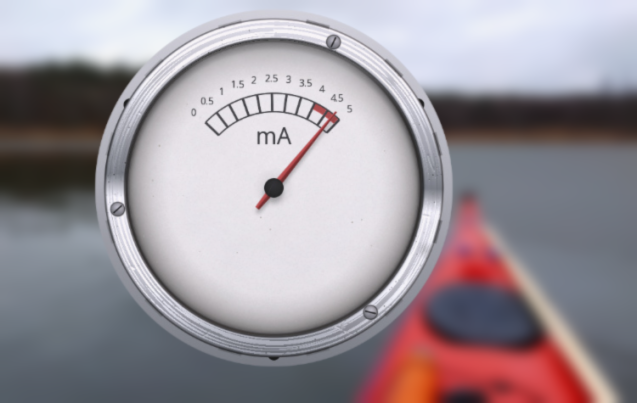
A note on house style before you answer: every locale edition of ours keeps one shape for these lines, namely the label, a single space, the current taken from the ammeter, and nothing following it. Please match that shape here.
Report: 4.75 mA
